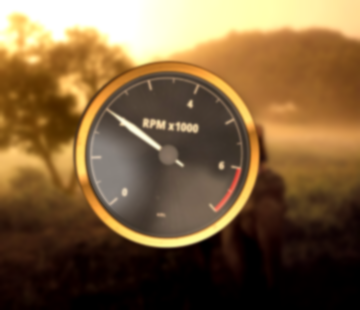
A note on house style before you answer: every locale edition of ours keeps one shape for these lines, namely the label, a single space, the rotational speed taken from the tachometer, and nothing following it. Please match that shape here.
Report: 2000 rpm
